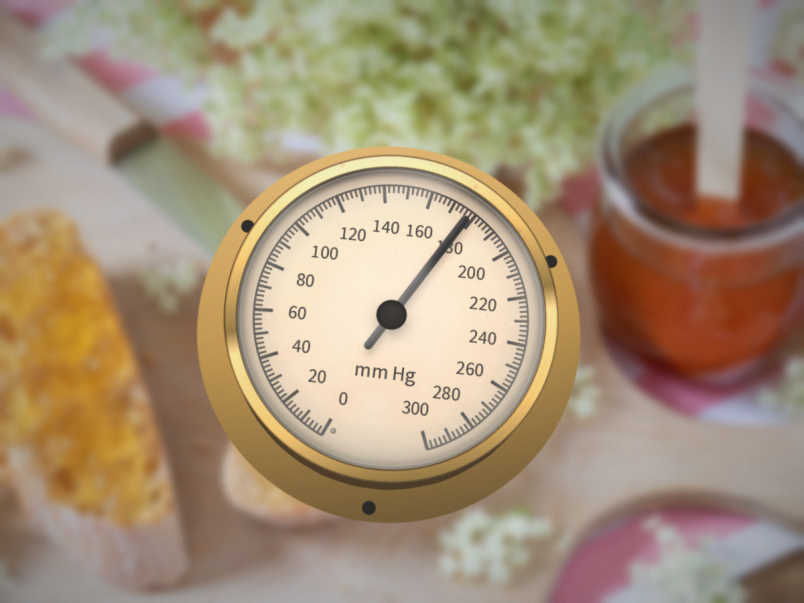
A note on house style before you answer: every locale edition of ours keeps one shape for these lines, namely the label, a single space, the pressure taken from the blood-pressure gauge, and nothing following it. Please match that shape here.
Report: 178 mmHg
